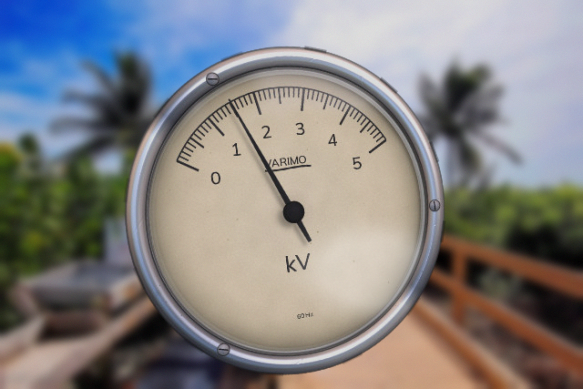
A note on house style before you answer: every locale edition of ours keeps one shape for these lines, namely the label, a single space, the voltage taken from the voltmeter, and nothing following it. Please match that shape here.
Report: 1.5 kV
